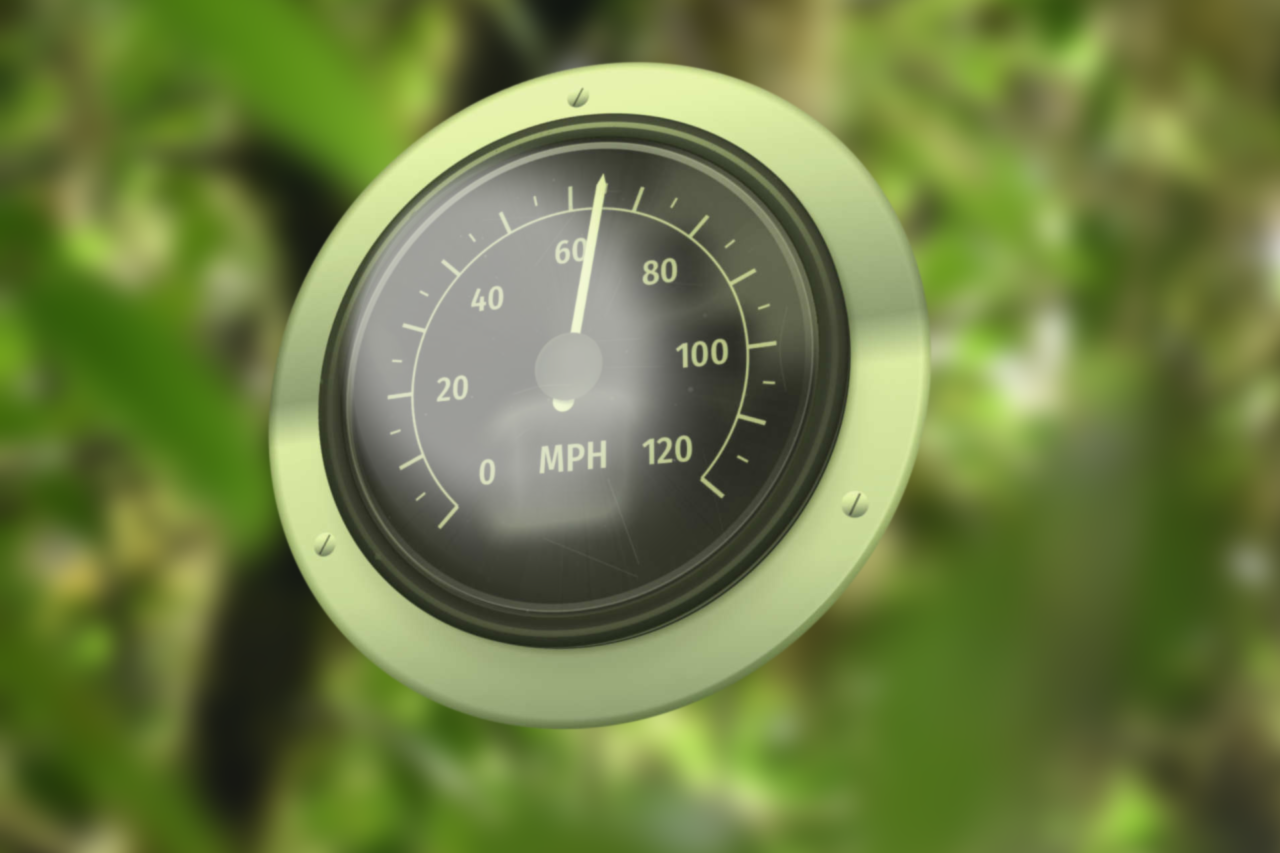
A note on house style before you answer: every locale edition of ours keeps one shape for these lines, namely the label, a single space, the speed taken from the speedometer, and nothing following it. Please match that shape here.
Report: 65 mph
